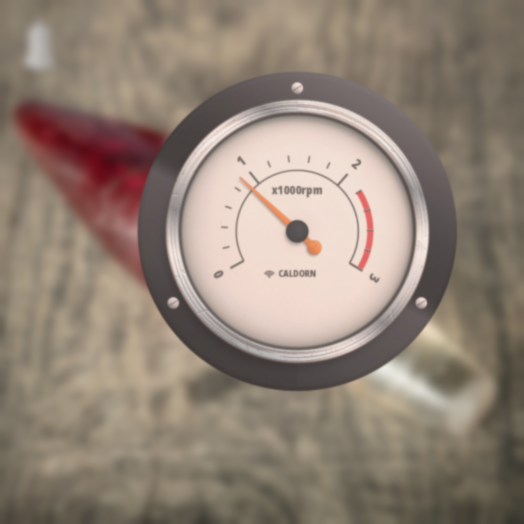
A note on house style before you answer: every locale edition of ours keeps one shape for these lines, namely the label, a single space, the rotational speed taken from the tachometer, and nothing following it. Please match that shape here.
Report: 900 rpm
